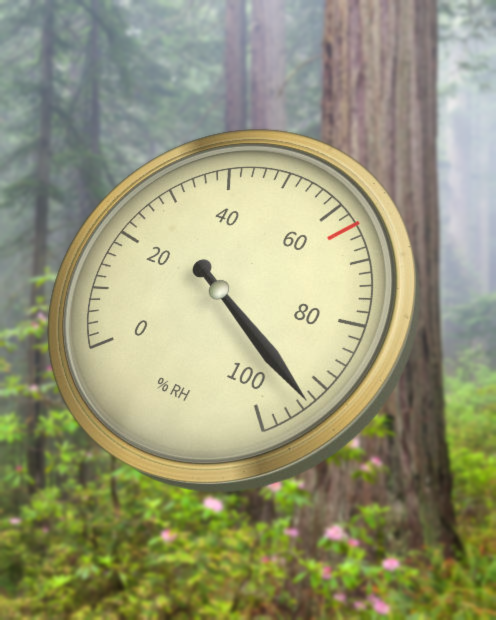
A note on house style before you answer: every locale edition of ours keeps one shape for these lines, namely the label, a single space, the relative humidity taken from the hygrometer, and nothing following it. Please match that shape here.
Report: 93 %
